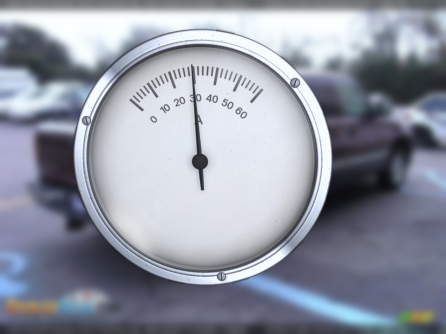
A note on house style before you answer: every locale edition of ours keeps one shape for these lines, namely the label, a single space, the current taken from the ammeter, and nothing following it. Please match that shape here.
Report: 30 A
